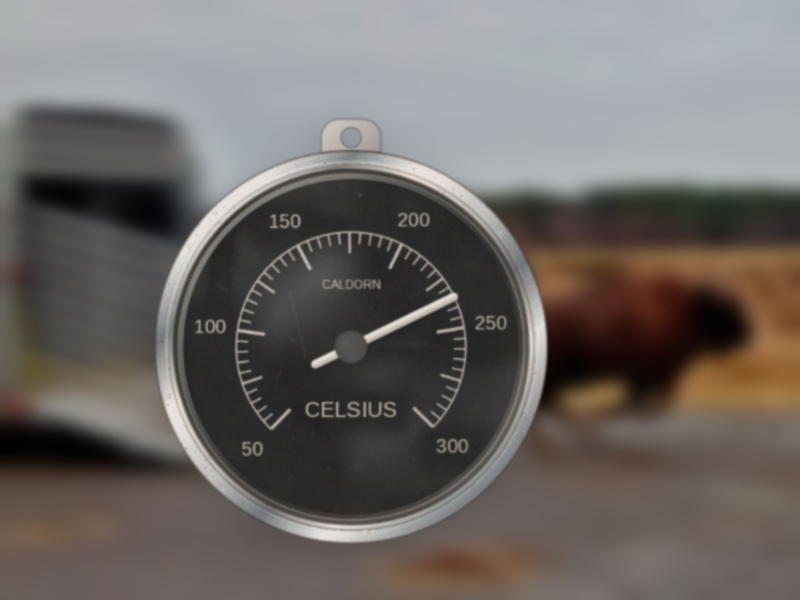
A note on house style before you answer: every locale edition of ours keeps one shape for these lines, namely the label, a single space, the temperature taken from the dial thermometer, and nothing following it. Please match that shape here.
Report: 235 °C
